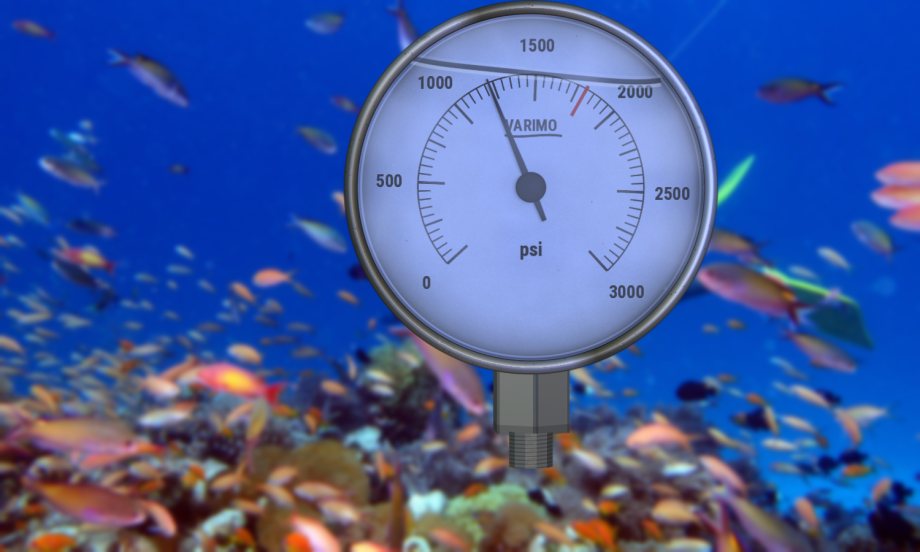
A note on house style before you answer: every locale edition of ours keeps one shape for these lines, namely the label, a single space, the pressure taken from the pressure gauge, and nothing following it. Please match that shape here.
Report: 1225 psi
